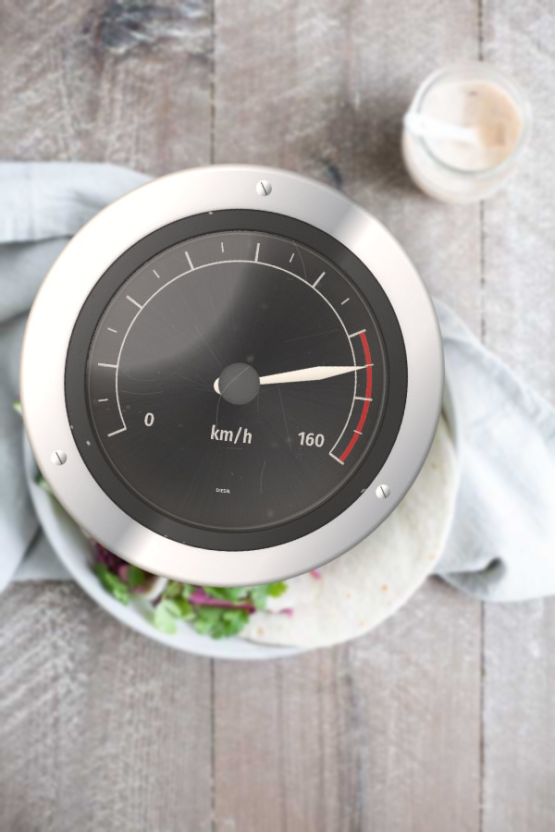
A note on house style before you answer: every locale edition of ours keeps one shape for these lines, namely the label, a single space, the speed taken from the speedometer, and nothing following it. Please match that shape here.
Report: 130 km/h
